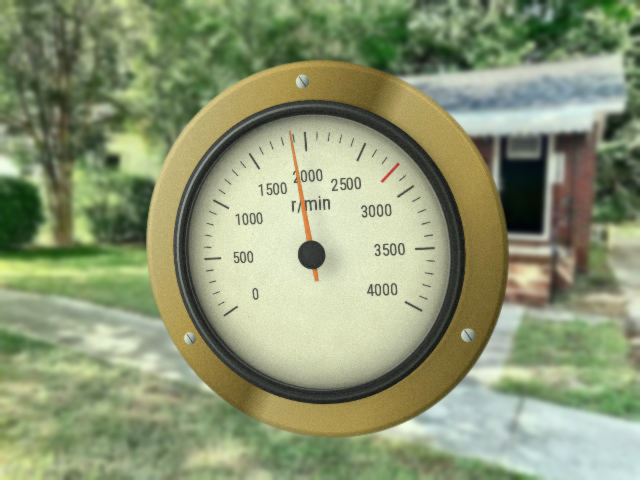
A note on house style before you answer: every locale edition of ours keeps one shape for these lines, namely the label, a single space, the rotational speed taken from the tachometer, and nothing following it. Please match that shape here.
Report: 1900 rpm
